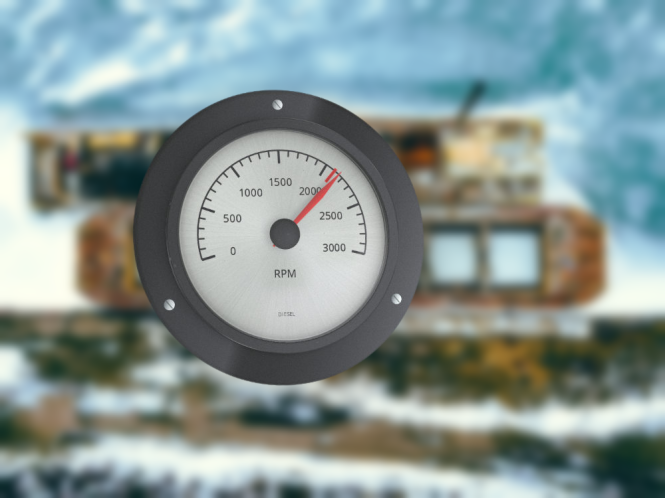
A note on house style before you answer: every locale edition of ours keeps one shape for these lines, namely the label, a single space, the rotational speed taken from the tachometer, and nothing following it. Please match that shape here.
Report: 2150 rpm
